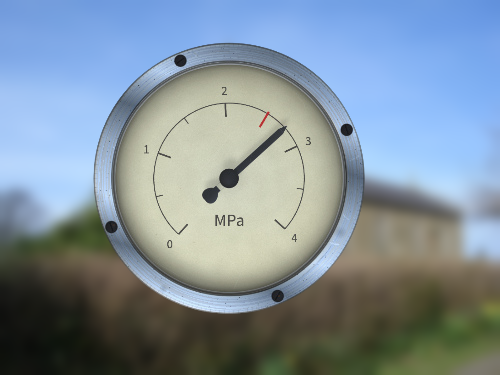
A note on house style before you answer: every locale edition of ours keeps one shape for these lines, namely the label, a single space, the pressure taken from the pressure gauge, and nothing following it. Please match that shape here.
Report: 2.75 MPa
